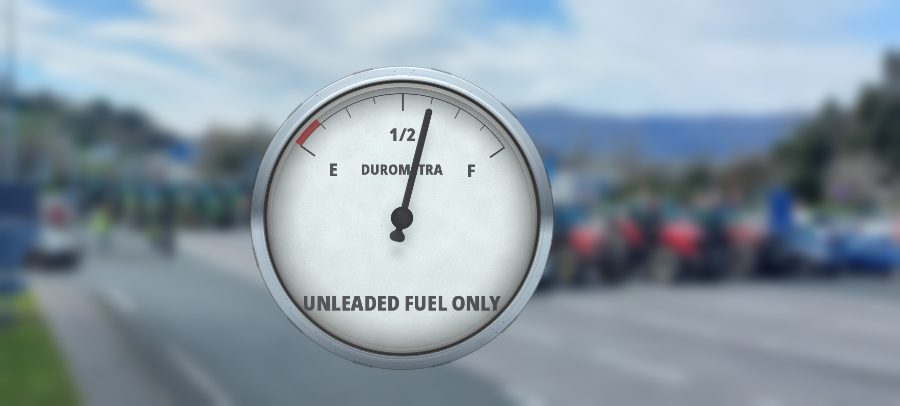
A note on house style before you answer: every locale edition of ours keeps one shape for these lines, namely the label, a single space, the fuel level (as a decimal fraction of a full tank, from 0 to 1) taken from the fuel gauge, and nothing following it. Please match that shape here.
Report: 0.625
